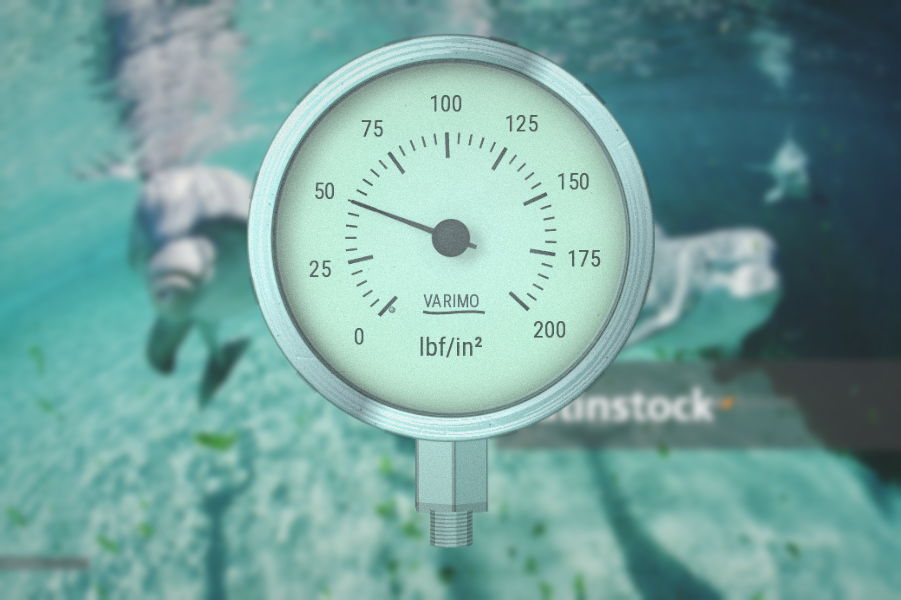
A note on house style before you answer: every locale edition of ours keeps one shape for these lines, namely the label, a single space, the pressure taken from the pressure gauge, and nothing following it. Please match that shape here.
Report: 50 psi
